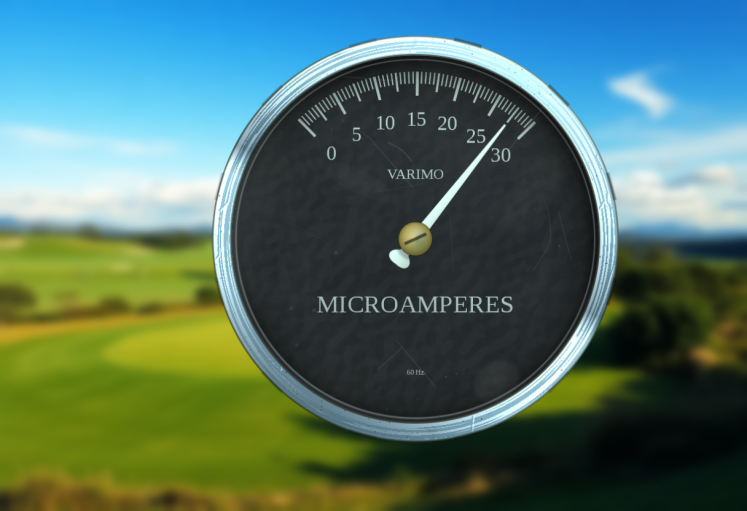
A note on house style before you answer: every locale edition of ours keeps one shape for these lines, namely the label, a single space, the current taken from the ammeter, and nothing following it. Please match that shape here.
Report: 27.5 µA
